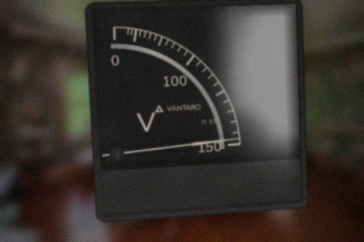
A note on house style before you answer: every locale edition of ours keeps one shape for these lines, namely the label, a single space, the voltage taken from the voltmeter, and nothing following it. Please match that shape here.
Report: 147.5 V
